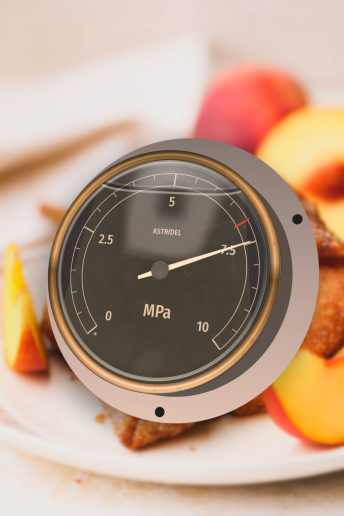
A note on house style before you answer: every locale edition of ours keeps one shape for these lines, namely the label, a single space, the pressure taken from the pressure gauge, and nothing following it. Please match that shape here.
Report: 7.5 MPa
